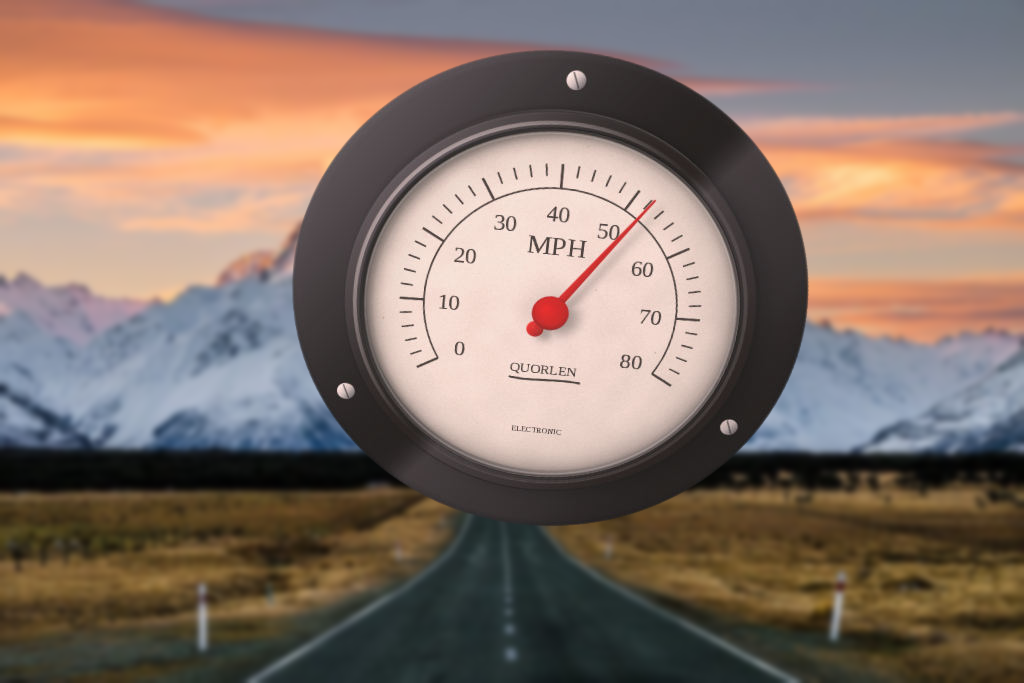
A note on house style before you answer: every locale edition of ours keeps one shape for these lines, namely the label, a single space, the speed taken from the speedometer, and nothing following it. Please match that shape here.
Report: 52 mph
